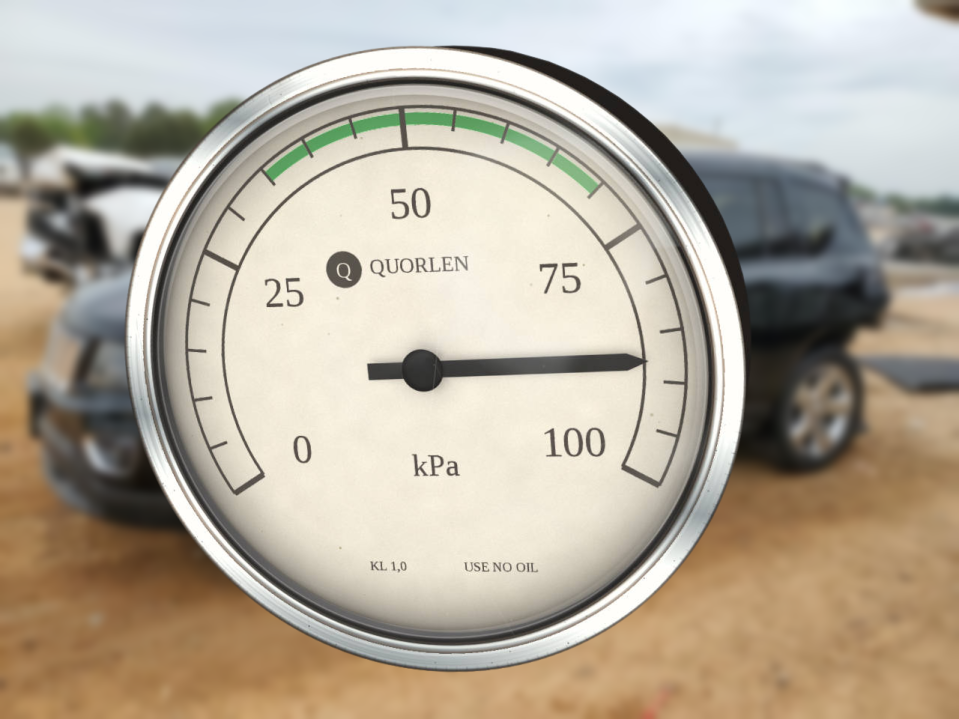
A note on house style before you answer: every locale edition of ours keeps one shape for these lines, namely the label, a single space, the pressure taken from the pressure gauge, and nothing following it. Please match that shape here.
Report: 87.5 kPa
